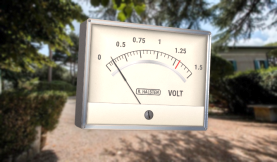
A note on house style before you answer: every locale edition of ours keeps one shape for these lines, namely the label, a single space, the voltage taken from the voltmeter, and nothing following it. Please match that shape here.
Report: 0.25 V
